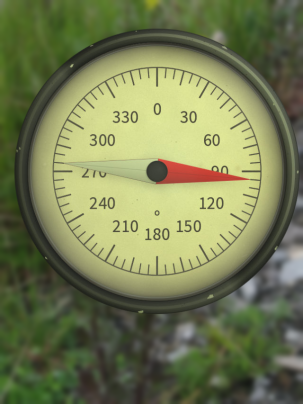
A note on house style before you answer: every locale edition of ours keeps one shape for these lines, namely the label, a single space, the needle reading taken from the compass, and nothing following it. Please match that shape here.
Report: 95 °
